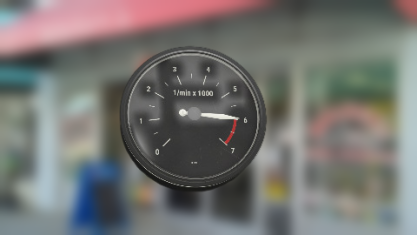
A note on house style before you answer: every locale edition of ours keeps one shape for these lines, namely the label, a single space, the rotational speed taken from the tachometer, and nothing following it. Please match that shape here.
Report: 6000 rpm
